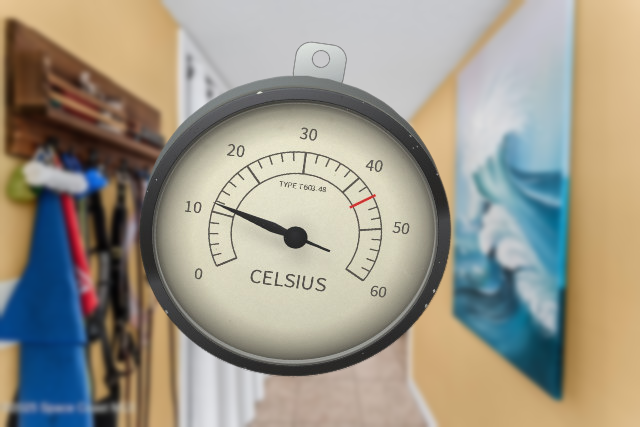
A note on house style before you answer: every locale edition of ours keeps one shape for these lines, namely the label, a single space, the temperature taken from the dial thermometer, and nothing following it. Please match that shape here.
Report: 12 °C
